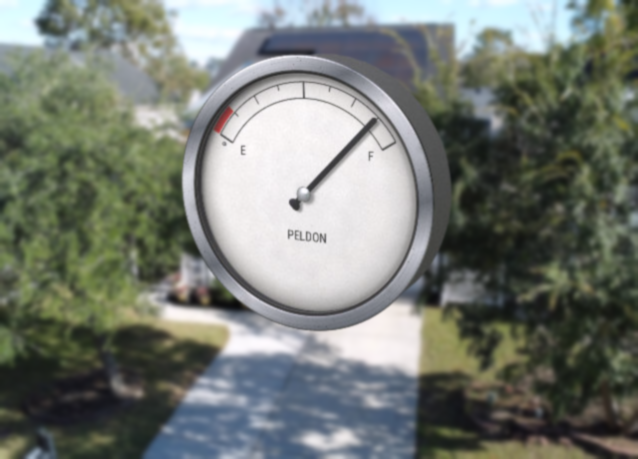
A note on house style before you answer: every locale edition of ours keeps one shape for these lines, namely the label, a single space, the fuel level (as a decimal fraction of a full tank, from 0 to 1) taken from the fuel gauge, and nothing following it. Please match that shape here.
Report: 0.875
